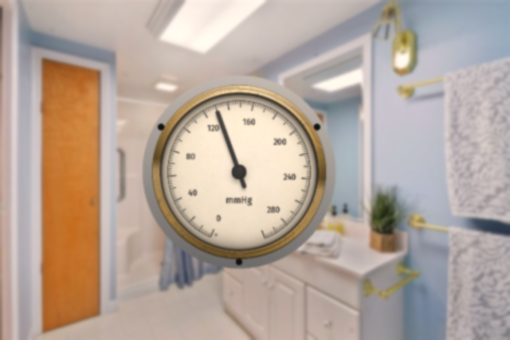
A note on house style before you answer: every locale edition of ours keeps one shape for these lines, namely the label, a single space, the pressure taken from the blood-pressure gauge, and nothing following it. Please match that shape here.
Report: 130 mmHg
